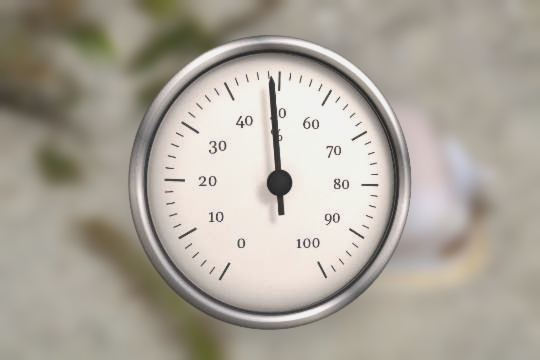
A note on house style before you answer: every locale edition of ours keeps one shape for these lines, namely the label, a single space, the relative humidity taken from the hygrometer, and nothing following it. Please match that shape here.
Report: 48 %
